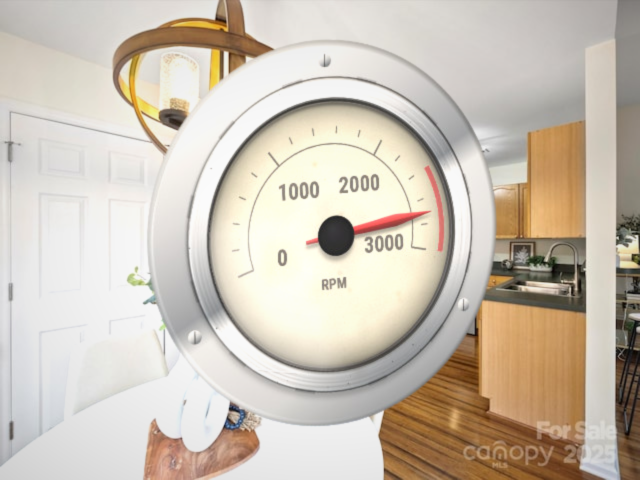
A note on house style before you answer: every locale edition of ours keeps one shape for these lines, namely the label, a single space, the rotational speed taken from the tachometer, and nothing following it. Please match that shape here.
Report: 2700 rpm
